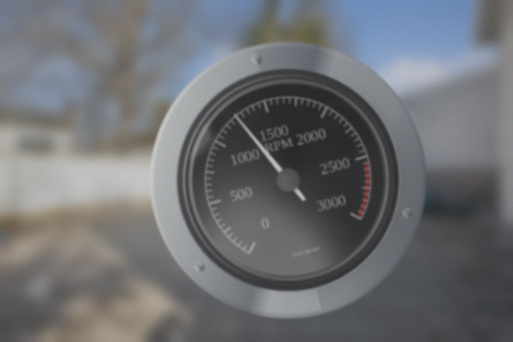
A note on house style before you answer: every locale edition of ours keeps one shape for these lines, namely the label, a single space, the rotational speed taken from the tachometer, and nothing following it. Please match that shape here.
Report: 1250 rpm
